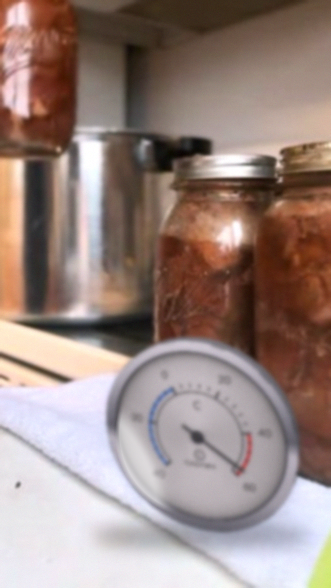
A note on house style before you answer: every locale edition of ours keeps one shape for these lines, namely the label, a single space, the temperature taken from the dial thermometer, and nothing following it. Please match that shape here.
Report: 56 °C
